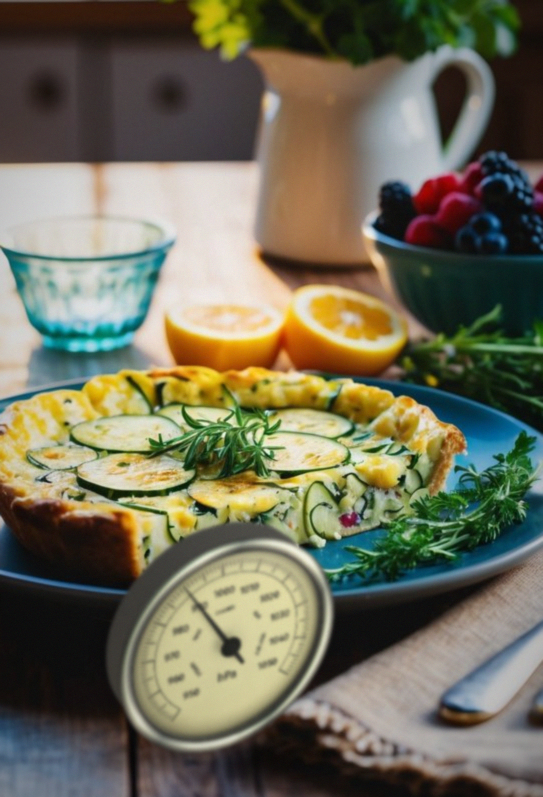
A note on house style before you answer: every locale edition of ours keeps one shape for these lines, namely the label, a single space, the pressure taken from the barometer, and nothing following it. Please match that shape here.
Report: 990 hPa
